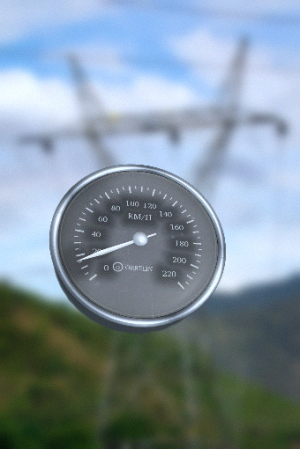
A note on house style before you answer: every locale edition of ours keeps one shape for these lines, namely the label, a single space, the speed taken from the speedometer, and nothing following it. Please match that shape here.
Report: 15 km/h
